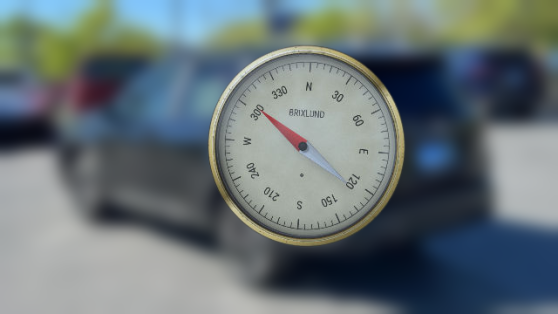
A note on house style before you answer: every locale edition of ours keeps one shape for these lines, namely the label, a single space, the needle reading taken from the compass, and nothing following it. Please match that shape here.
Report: 305 °
